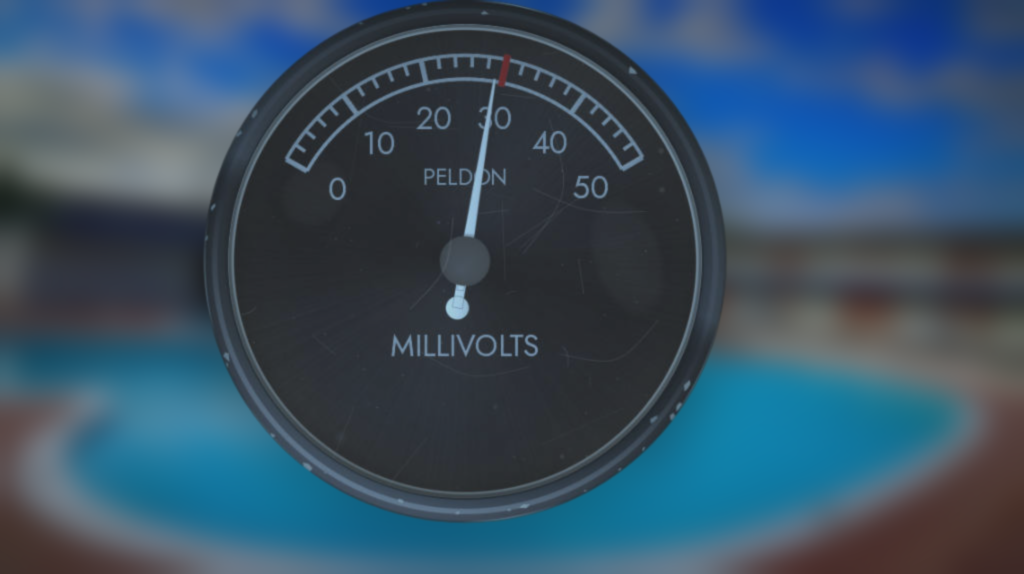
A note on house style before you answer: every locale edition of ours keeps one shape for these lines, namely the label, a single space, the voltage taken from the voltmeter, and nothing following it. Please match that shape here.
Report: 29 mV
